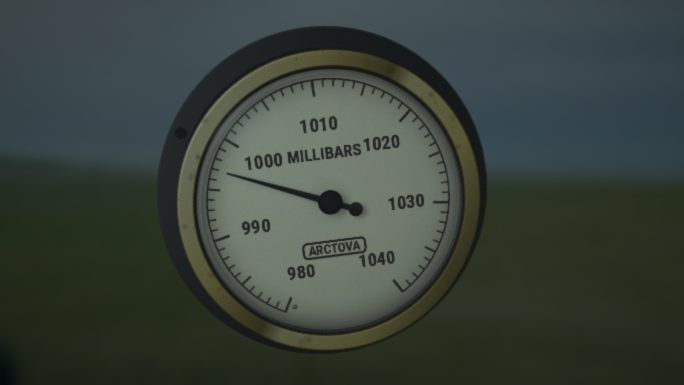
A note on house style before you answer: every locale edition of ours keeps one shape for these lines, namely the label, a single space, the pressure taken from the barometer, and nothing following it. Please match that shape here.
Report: 997 mbar
